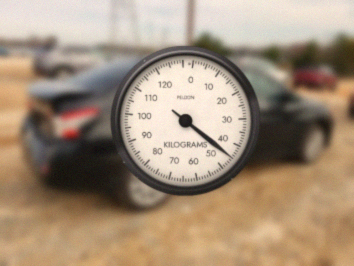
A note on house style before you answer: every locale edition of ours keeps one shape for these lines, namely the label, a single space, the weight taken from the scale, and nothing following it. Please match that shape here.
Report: 45 kg
